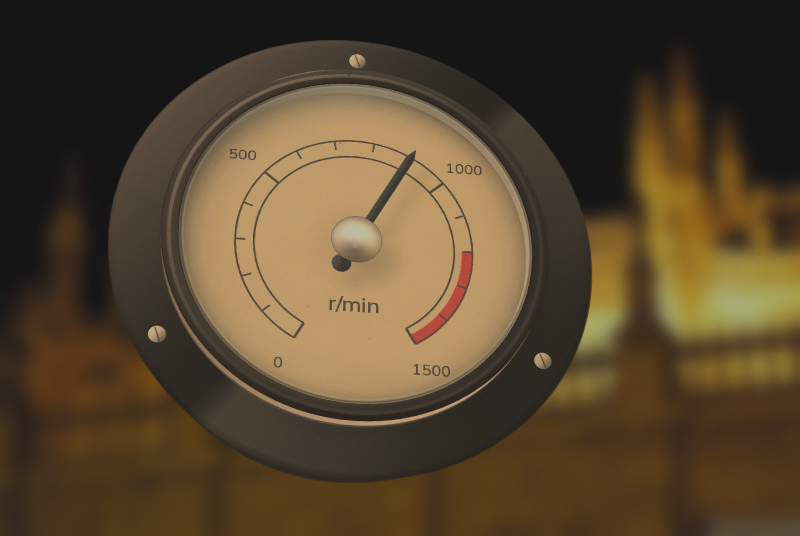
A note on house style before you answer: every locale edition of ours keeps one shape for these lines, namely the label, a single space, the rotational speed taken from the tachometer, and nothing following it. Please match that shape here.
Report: 900 rpm
